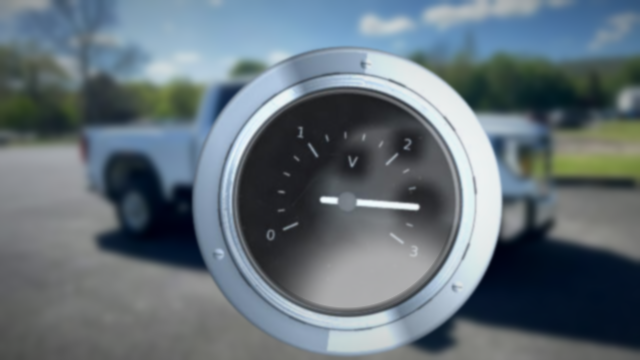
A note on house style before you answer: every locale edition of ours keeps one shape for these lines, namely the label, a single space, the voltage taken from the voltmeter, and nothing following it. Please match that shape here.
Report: 2.6 V
